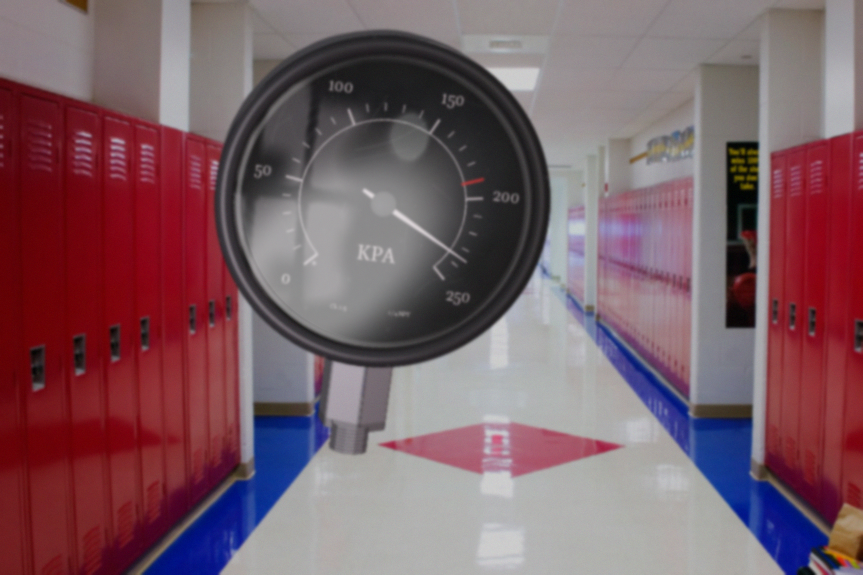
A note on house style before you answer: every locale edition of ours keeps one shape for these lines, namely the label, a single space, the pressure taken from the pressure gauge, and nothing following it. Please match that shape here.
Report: 235 kPa
